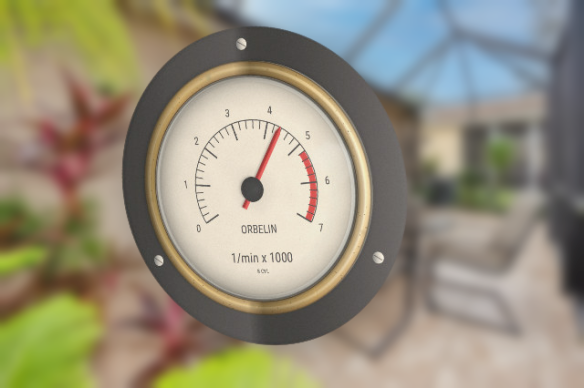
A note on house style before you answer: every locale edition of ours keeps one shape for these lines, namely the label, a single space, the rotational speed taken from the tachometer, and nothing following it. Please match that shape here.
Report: 4400 rpm
